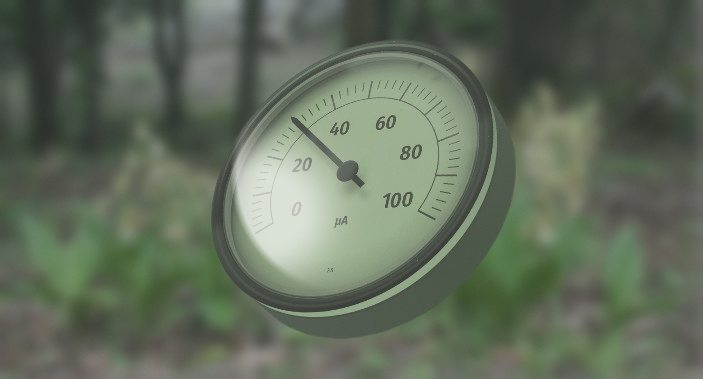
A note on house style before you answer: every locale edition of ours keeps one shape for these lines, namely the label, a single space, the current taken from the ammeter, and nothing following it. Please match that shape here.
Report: 30 µA
